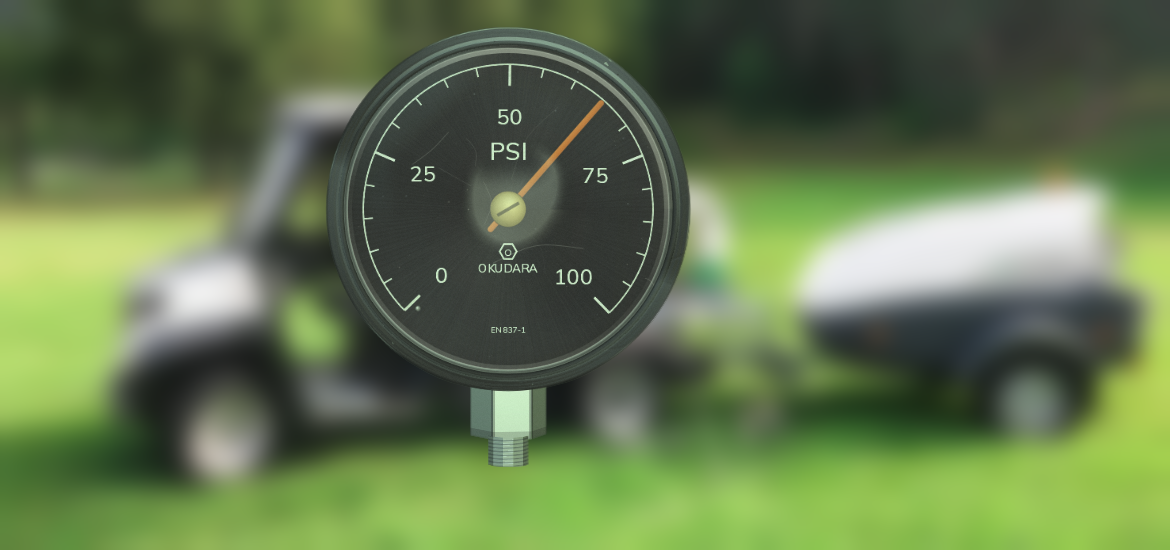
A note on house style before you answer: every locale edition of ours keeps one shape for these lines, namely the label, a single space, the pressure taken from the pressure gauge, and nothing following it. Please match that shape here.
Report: 65 psi
